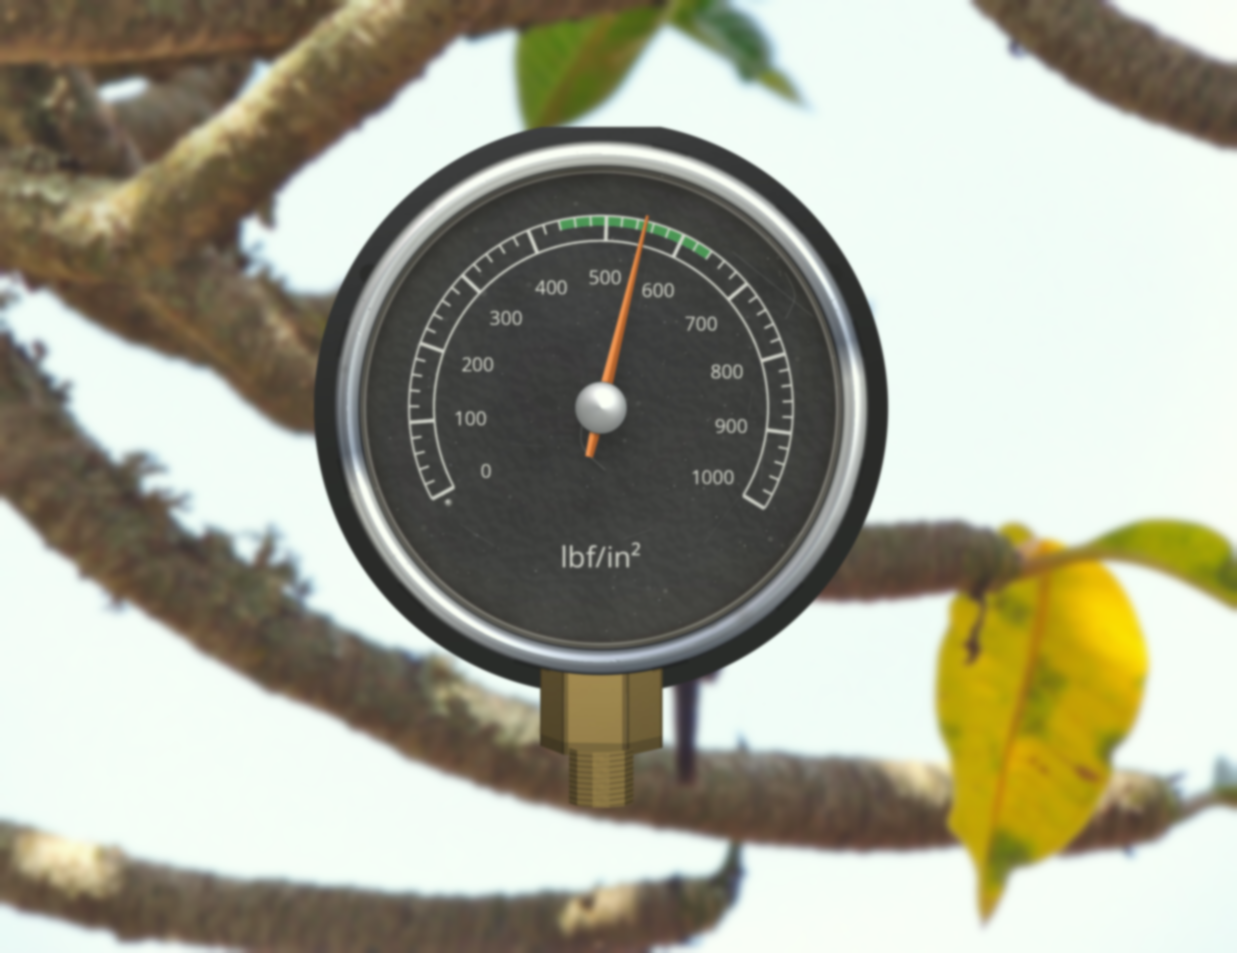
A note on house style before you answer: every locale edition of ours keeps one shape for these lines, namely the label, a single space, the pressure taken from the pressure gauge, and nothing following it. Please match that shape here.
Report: 550 psi
